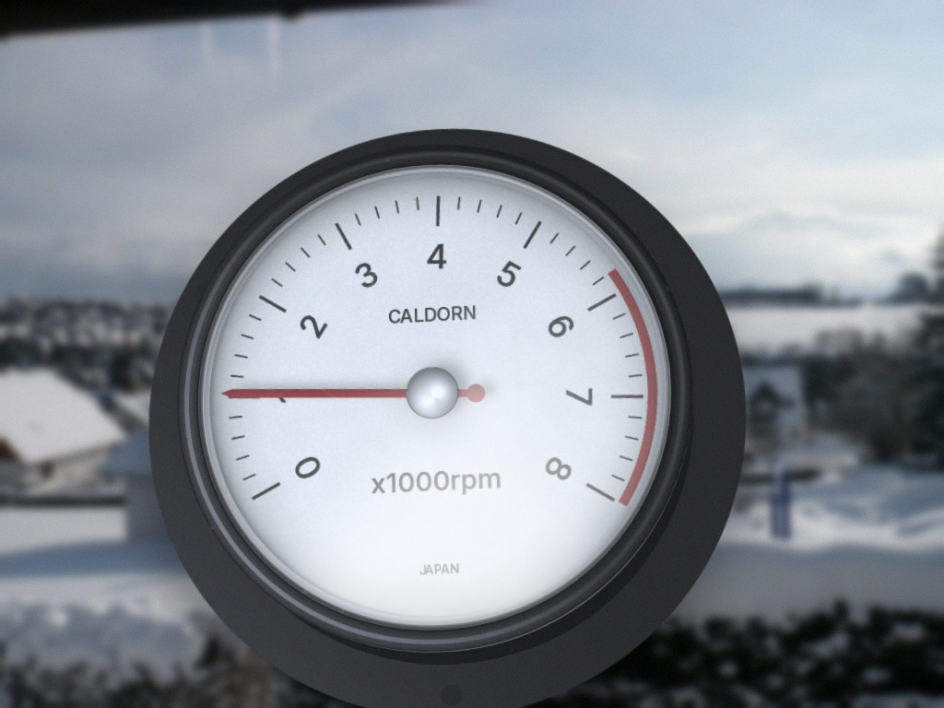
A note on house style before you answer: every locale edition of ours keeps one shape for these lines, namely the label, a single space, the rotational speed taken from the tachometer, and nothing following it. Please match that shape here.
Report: 1000 rpm
